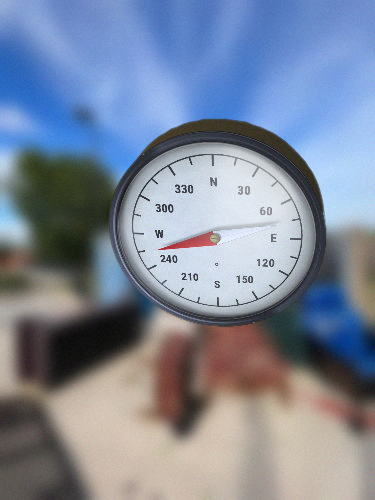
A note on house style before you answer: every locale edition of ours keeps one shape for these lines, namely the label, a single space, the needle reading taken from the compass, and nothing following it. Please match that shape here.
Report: 255 °
